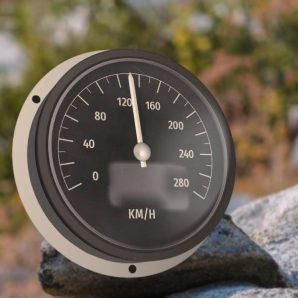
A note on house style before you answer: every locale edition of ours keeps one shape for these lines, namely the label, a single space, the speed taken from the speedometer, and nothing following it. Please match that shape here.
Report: 130 km/h
